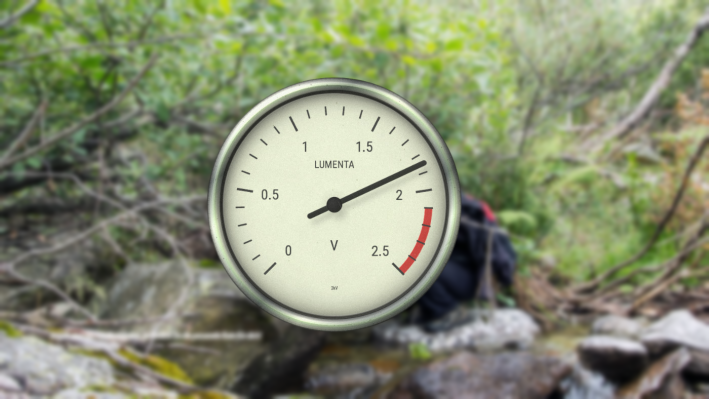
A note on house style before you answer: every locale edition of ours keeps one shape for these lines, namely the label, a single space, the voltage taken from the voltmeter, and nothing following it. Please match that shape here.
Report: 1.85 V
